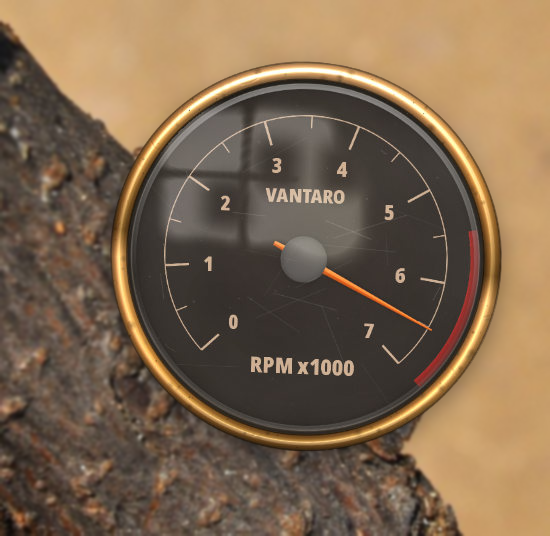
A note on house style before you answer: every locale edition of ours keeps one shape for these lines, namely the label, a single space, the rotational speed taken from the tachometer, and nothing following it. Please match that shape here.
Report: 6500 rpm
